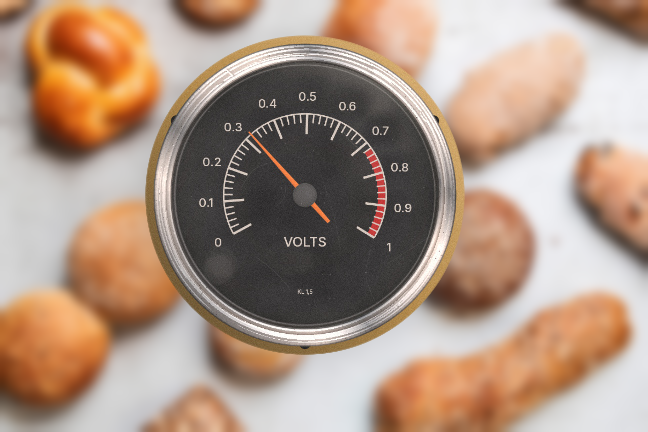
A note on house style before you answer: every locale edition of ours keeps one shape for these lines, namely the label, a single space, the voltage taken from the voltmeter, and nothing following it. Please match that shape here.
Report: 0.32 V
